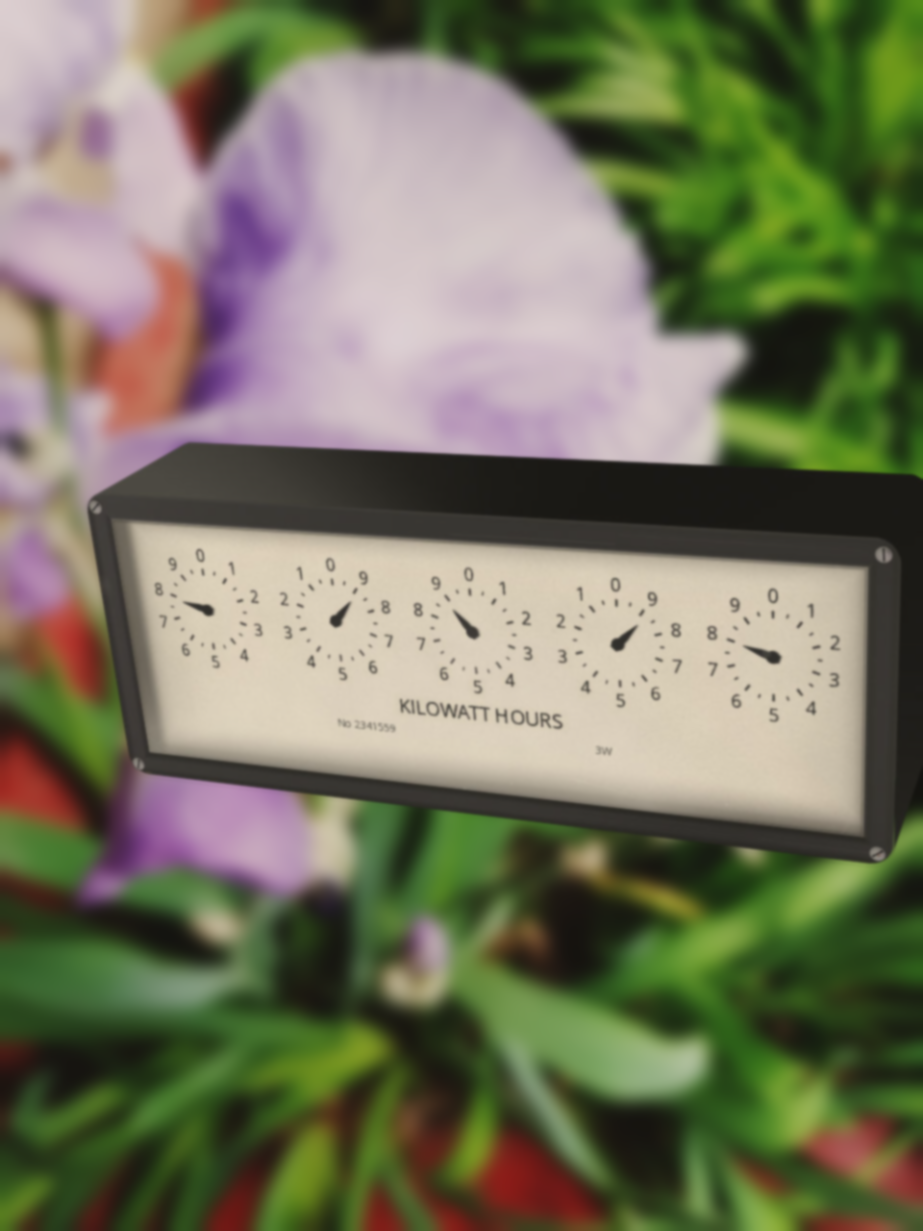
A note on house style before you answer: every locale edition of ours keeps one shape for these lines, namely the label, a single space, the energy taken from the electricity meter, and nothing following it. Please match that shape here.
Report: 78888 kWh
